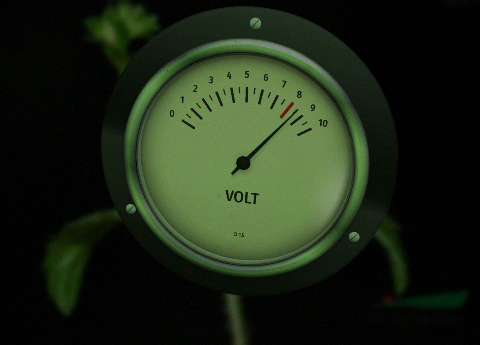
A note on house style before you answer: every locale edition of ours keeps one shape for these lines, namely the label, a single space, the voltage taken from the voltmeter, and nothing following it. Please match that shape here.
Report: 8.5 V
